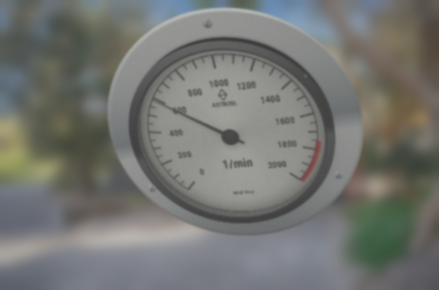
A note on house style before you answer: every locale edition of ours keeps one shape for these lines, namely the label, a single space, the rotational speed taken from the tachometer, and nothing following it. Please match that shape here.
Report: 600 rpm
